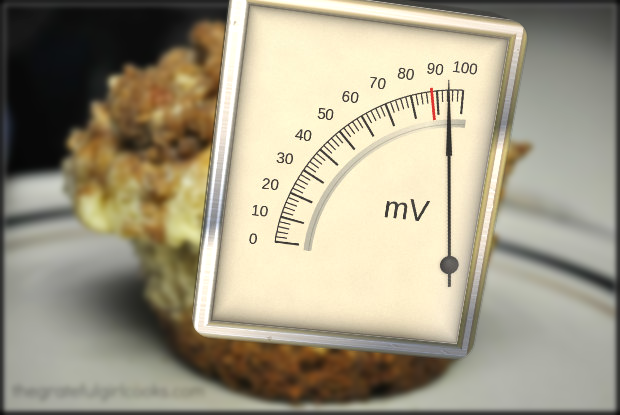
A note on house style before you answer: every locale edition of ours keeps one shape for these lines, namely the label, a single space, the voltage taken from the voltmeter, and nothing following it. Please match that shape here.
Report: 94 mV
